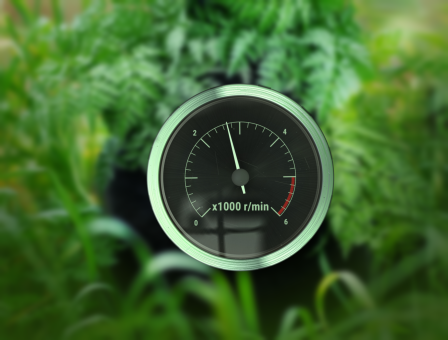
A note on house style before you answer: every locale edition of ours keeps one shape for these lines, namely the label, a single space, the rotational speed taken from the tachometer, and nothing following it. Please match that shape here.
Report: 2700 rpm
